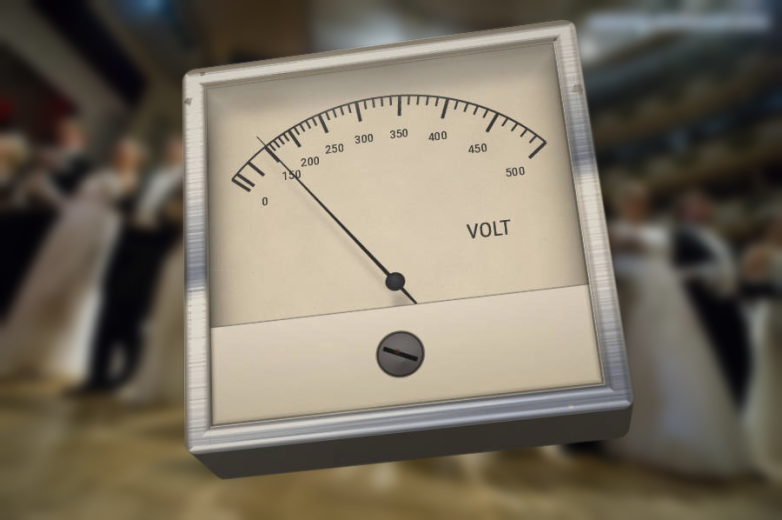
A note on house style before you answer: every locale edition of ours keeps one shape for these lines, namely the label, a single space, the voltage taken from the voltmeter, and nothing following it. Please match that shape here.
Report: 150 V
